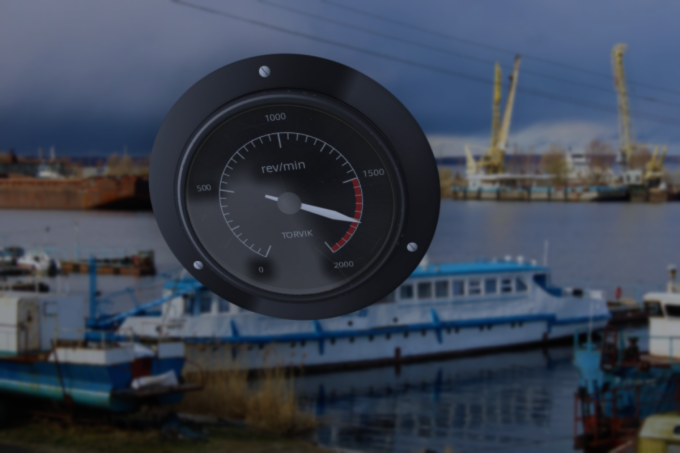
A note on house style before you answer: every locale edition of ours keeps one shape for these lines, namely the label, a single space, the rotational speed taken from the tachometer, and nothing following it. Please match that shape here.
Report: 1750 rpm
